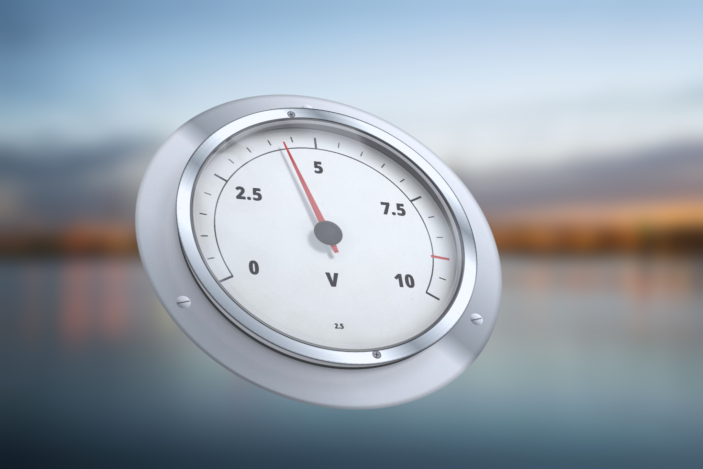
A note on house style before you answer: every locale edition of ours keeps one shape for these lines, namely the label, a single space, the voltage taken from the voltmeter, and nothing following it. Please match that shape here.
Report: 4.25 V
